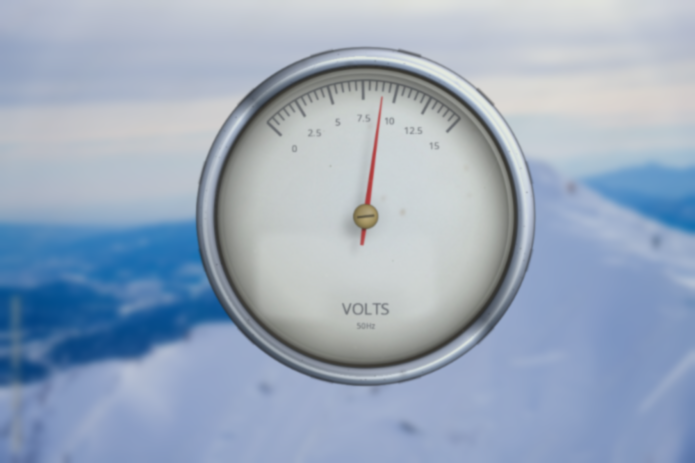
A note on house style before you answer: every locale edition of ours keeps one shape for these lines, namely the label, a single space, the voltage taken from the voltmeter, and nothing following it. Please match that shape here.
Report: 9 V
